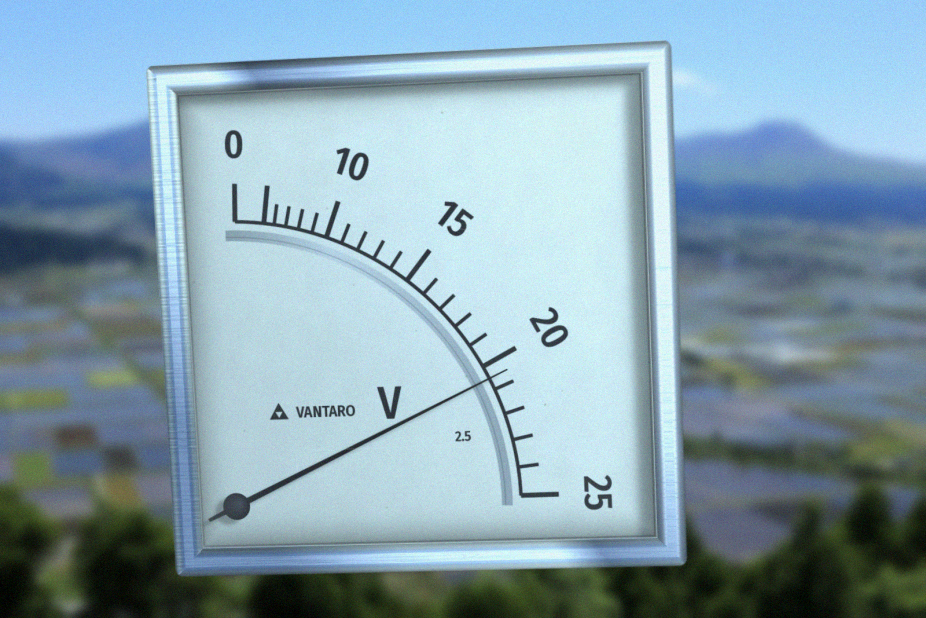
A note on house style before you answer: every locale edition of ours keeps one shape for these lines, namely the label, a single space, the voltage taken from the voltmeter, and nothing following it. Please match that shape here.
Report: 20.5 V
